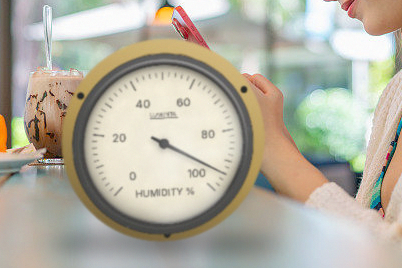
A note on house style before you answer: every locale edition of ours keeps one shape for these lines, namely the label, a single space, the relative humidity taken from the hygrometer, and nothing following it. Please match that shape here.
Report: 94 %
